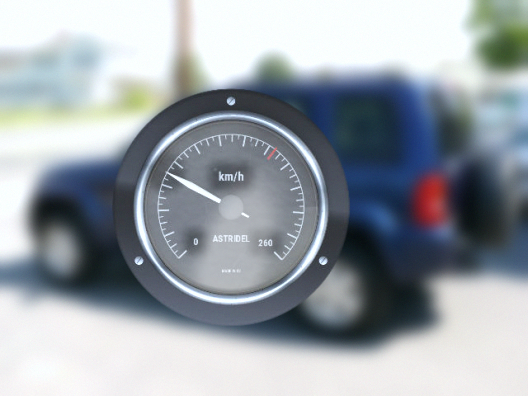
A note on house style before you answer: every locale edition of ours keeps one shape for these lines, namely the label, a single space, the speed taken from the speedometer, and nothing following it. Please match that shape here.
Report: 70 km/h
